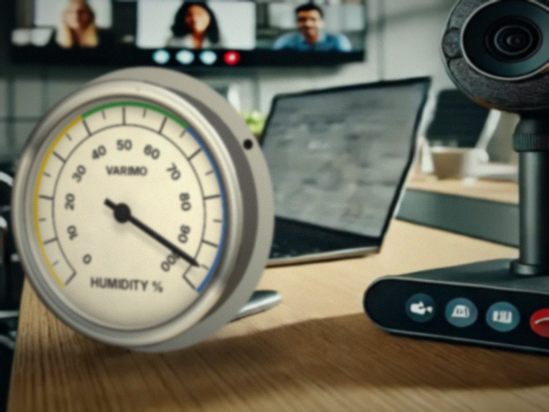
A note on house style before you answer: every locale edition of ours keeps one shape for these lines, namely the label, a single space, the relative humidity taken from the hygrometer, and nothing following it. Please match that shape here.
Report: 95 %
